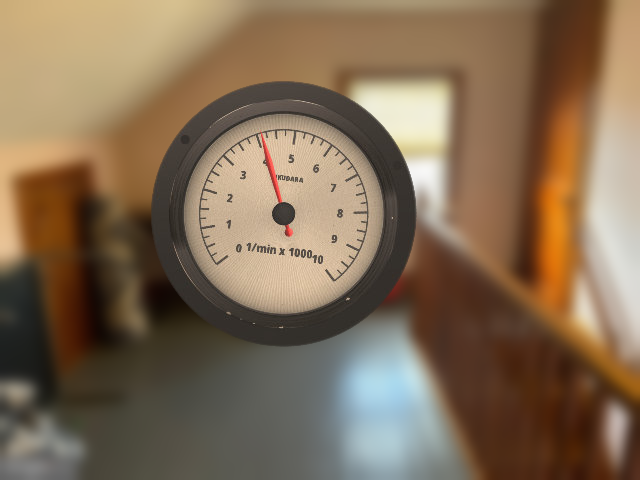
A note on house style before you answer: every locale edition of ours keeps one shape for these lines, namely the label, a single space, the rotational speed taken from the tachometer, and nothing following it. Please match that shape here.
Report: 4125 rpm
